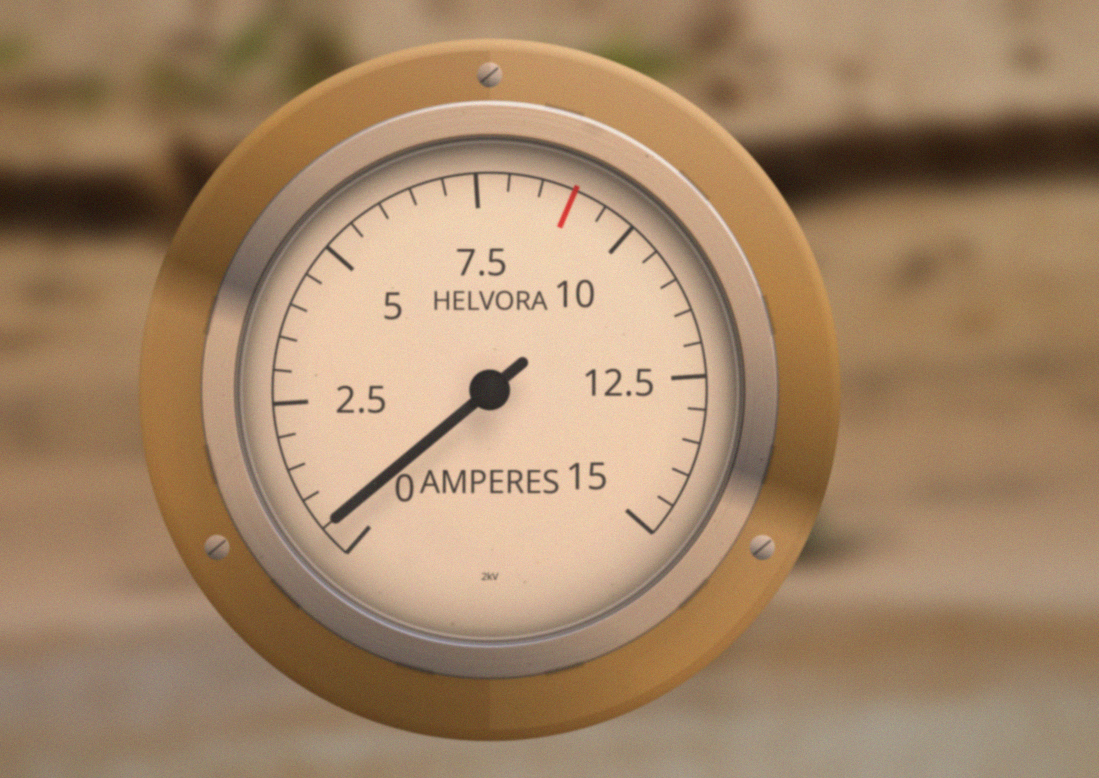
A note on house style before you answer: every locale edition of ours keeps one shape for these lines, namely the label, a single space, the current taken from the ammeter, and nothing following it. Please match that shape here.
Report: 0.5 A
